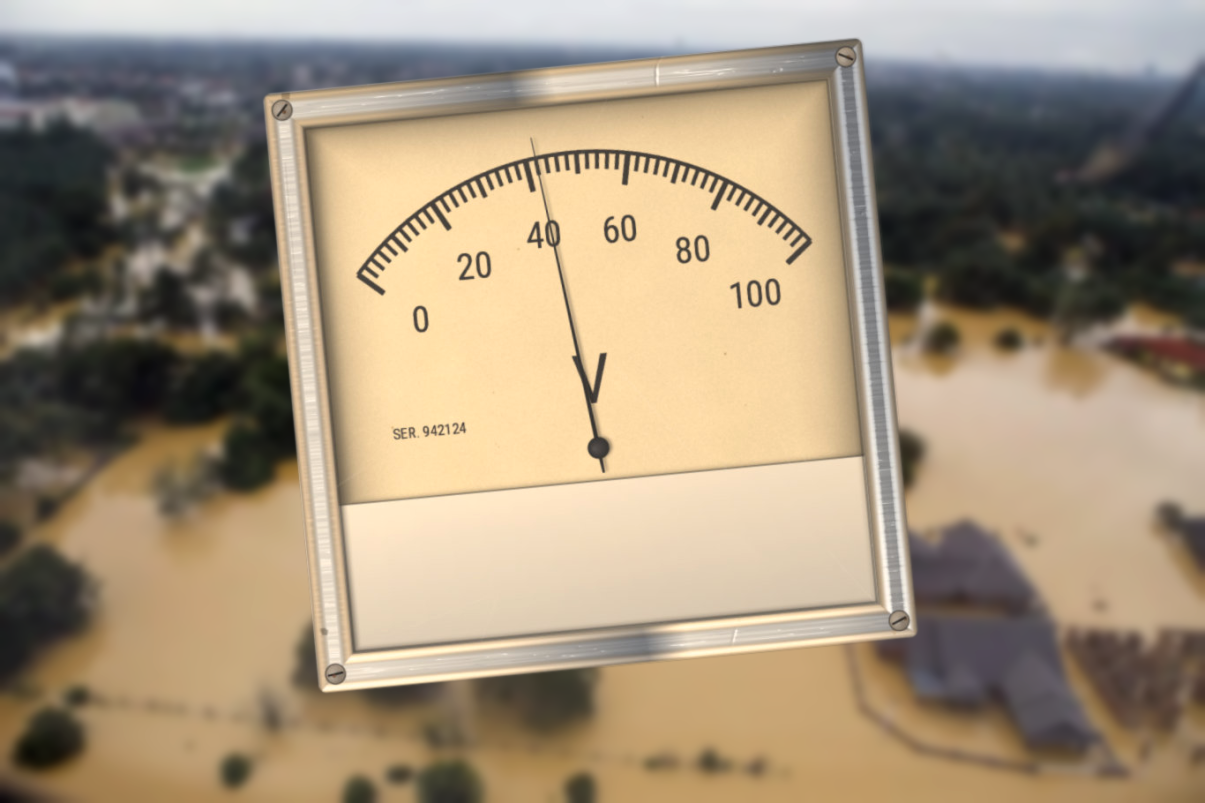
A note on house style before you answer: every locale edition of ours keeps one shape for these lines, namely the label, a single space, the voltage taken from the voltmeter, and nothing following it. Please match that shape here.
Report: 42 V
